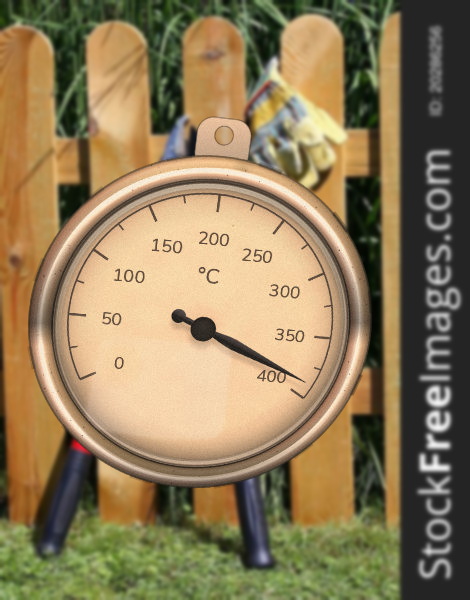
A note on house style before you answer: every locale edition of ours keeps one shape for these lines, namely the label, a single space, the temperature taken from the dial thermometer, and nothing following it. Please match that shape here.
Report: 387.5 °C
